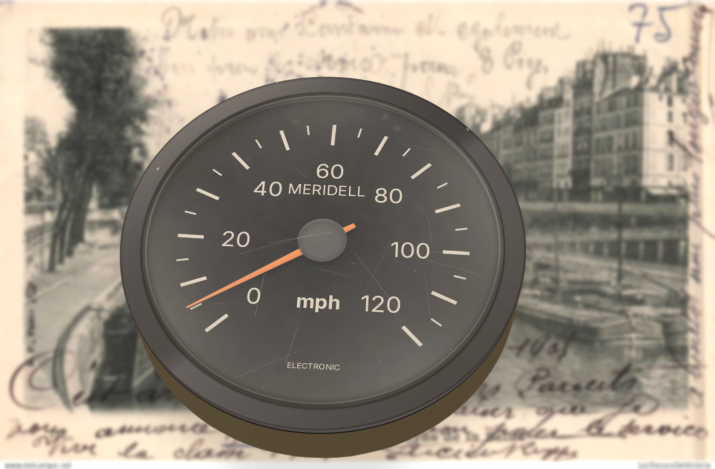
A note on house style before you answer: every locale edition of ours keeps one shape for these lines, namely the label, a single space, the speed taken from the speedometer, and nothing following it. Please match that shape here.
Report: 5 mph
